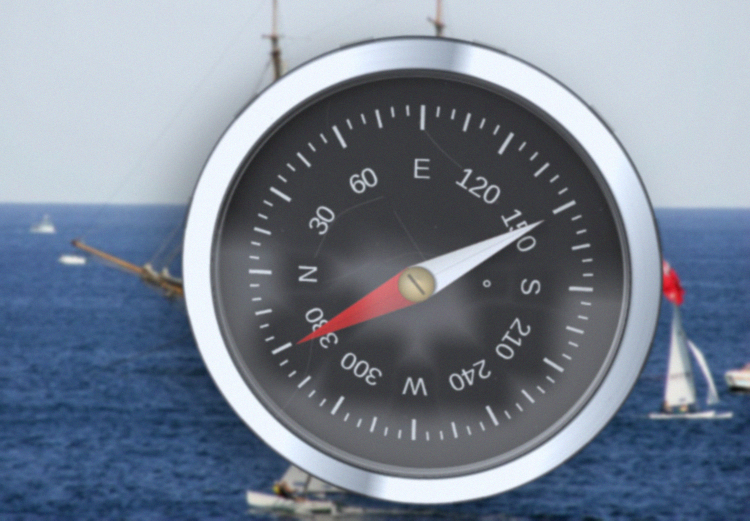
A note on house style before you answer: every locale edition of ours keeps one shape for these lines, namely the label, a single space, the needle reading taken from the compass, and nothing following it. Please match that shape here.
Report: 330 °
